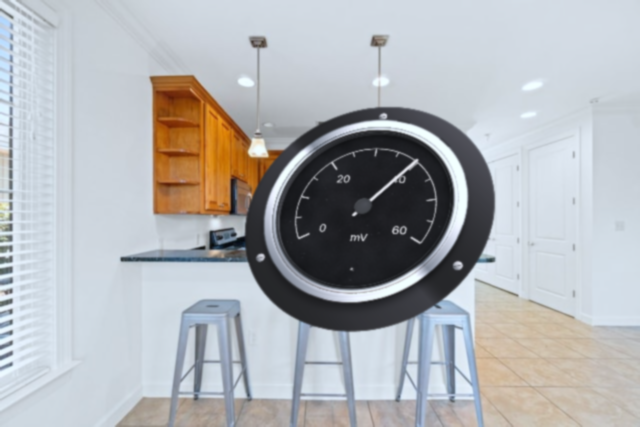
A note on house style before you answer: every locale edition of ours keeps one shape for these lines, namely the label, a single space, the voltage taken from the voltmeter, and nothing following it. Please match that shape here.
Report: 40 mV
